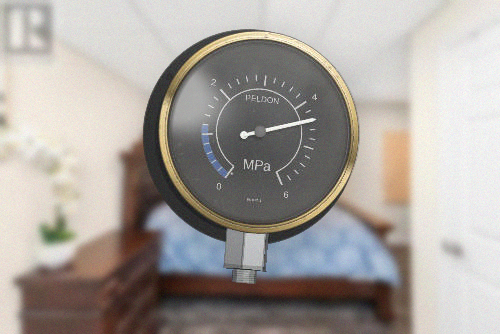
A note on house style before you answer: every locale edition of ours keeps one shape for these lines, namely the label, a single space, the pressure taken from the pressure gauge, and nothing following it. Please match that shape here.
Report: 4.4 MPa
